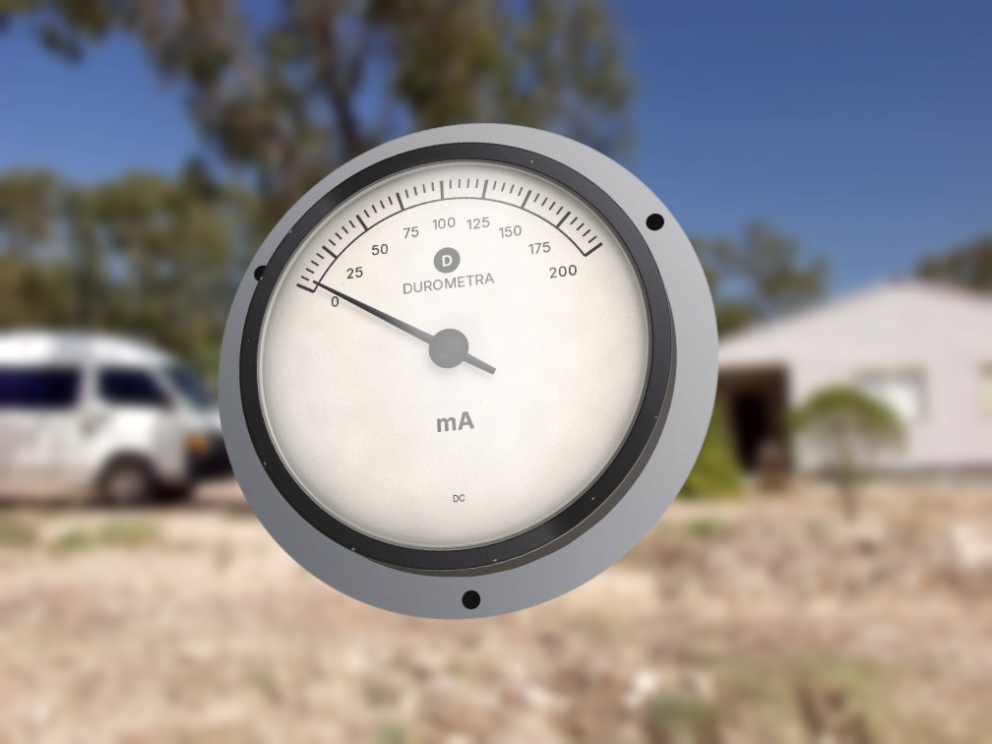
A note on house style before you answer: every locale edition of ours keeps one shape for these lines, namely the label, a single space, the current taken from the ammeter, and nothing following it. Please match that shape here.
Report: 5 mA
